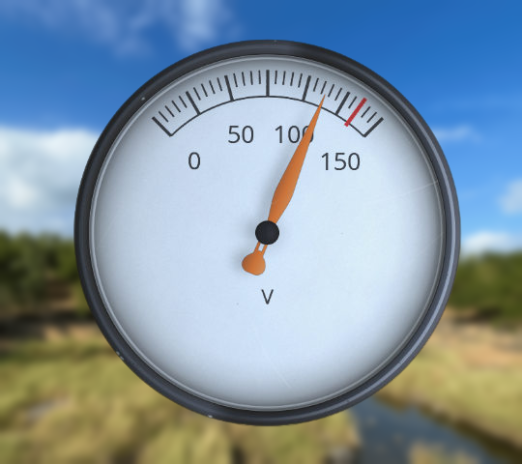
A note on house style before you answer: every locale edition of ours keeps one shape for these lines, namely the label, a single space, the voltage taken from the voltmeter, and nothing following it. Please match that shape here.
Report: 112.5 V
